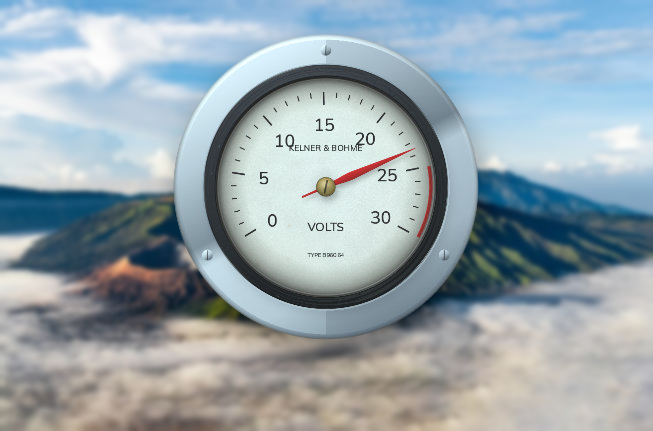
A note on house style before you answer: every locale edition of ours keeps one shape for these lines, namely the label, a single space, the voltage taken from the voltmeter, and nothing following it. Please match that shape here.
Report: 23.5 V
